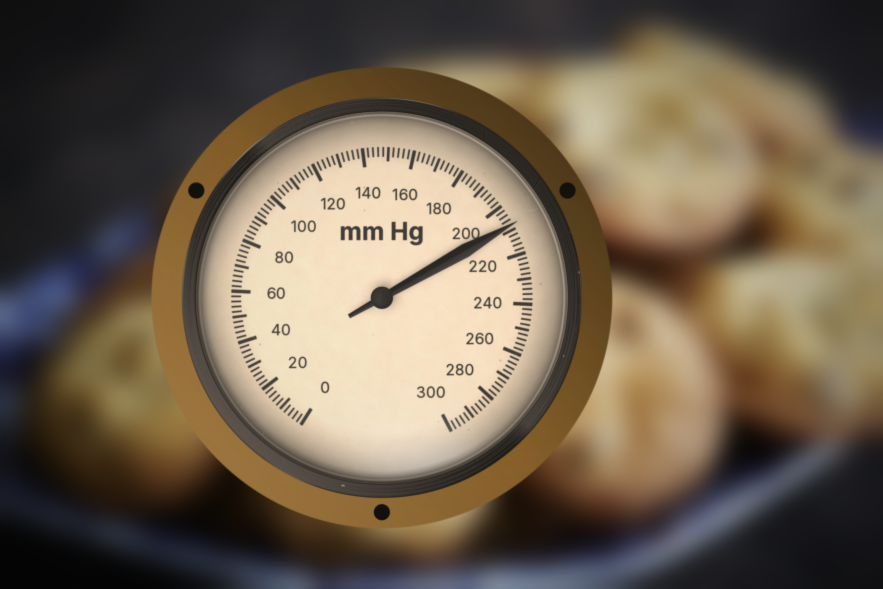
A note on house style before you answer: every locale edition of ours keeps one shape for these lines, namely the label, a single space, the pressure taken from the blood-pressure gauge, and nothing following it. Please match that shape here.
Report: 208 mmHg
